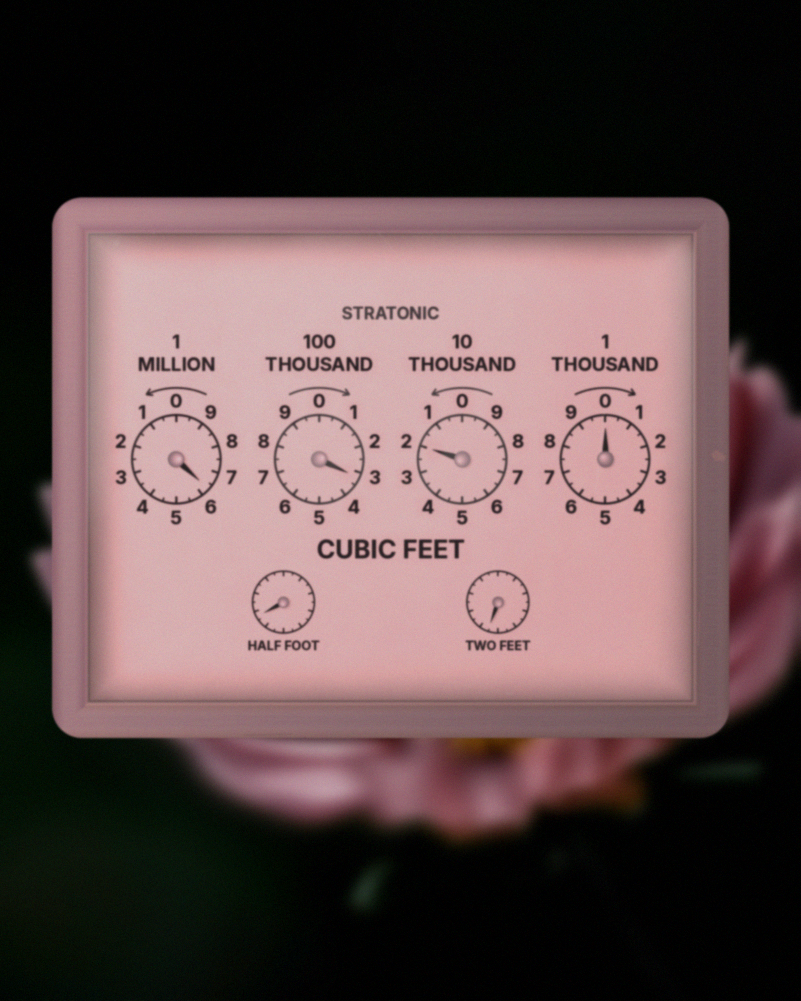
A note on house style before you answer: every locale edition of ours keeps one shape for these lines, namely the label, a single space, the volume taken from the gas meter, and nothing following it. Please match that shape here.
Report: 632000 ft³
